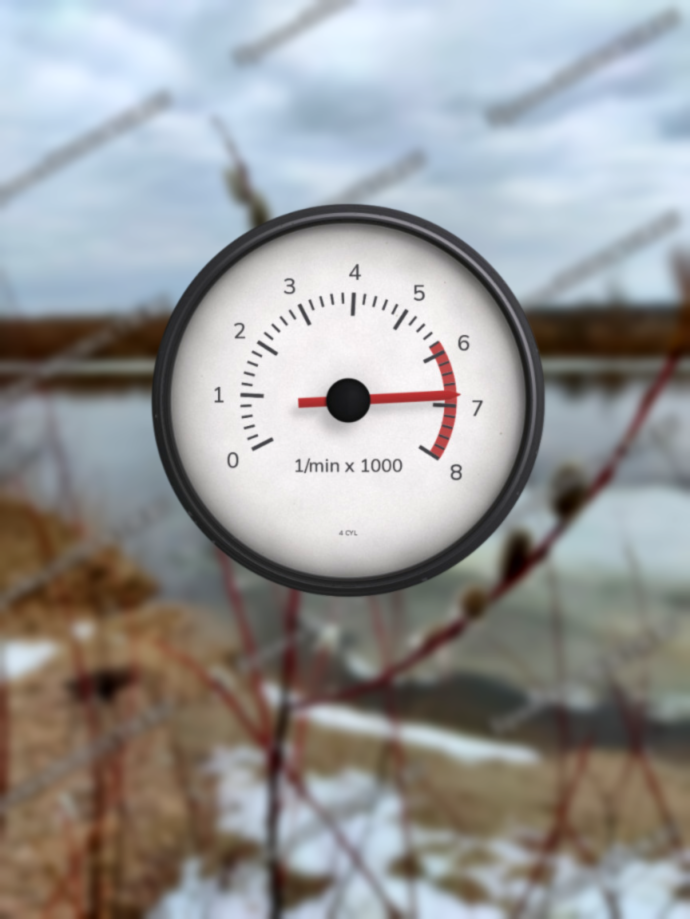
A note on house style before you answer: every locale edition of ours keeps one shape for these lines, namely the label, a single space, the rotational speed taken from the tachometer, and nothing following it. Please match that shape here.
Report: 6800 rpm
